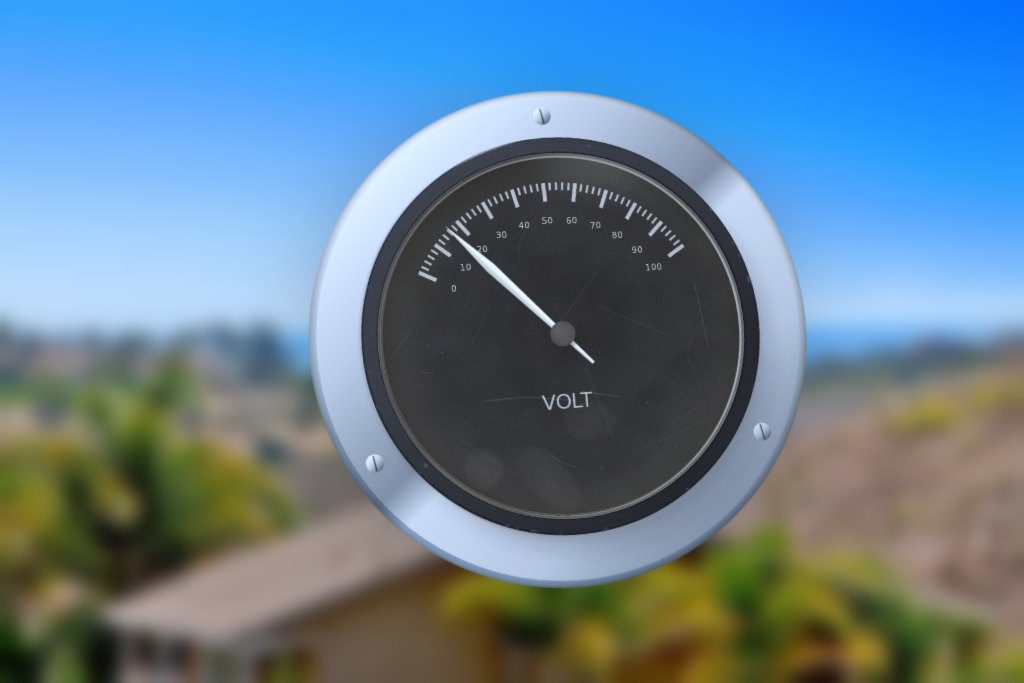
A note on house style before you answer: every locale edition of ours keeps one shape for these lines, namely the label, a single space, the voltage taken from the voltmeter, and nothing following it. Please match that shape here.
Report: 16 V
